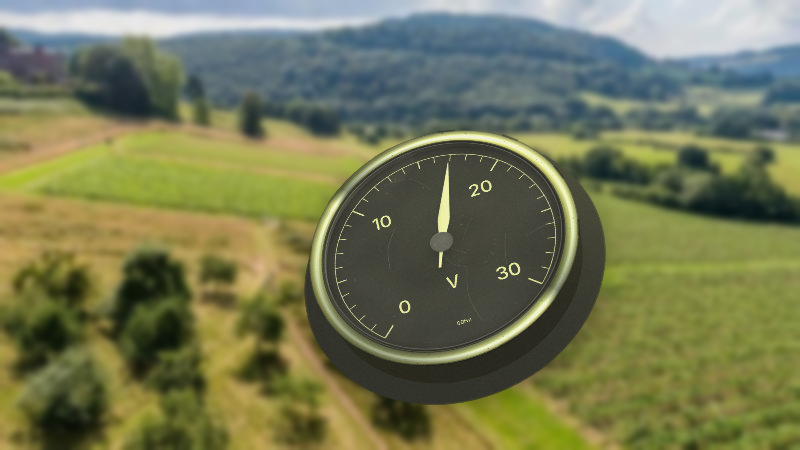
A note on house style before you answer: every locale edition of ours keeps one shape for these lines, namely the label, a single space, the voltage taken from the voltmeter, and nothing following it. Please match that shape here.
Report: 17 V
